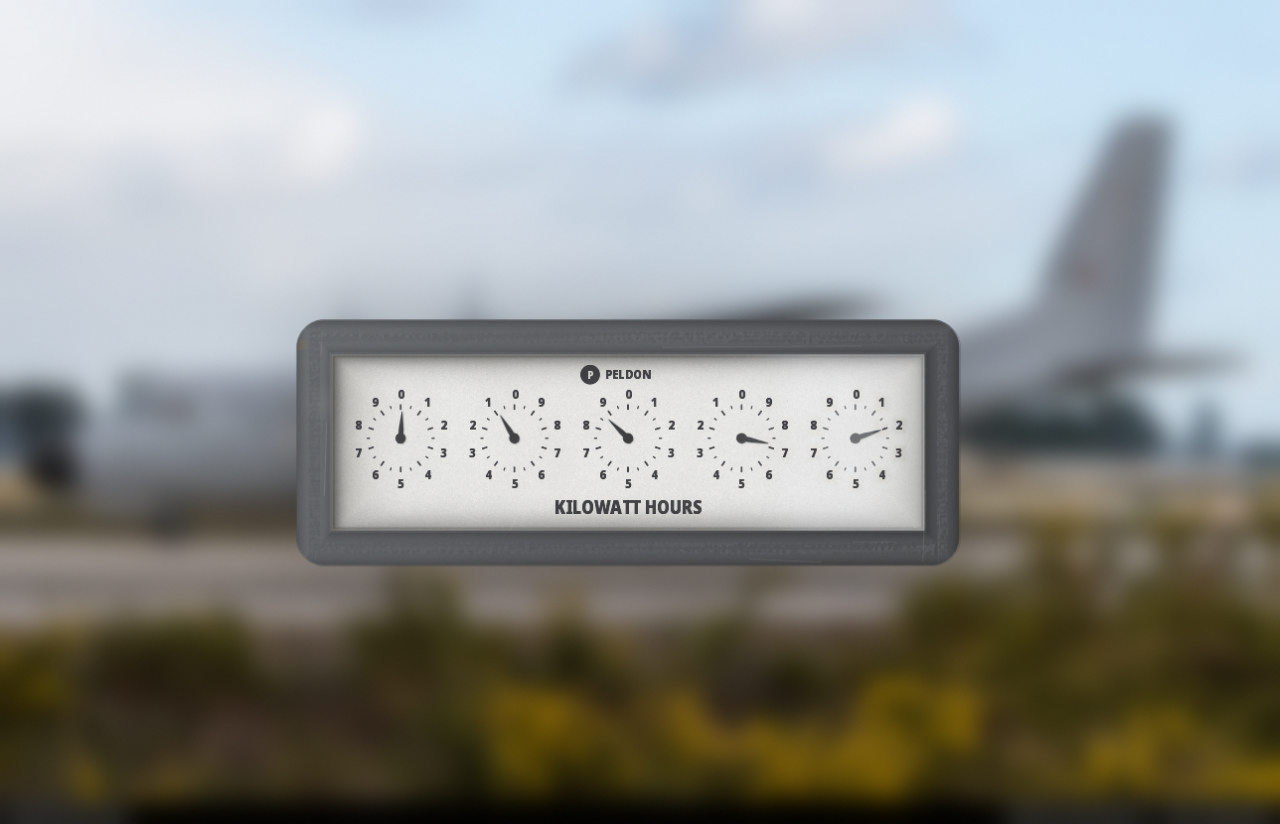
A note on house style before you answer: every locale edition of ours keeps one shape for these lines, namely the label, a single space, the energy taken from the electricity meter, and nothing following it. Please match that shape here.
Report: 872 kWh
